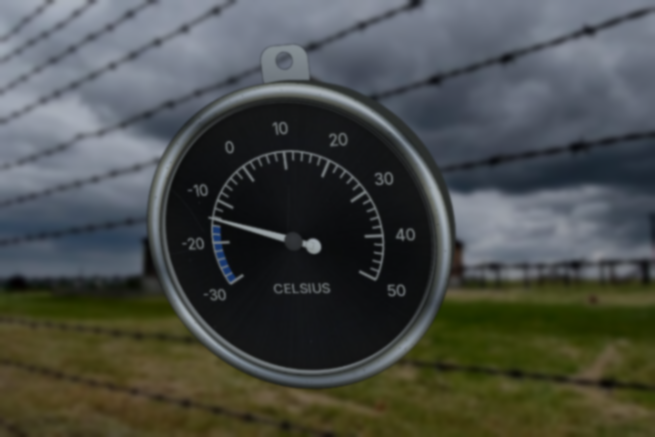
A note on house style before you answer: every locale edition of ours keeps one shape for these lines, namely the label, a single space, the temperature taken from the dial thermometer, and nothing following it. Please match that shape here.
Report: -14 °C
